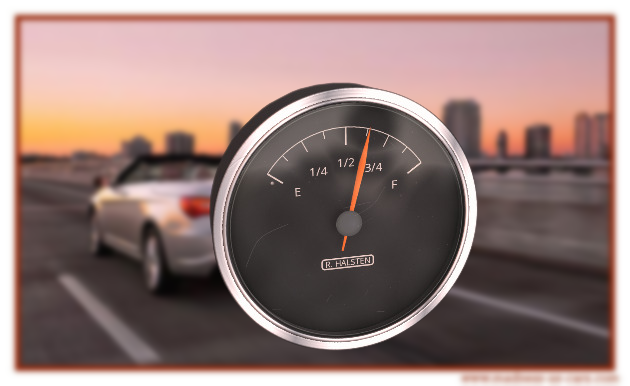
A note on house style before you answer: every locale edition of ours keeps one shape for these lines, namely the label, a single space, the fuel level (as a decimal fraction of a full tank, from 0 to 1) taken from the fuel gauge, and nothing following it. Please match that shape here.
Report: 0.625
